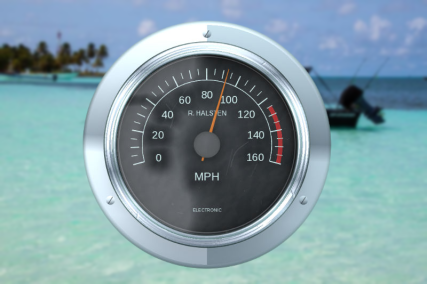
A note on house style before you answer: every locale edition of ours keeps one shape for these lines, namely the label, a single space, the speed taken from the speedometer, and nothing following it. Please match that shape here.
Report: 92.5 mph
